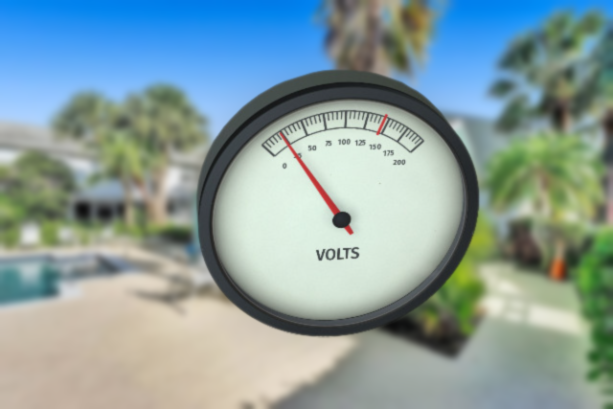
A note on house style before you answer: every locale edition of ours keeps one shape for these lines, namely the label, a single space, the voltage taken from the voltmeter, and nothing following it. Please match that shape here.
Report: 25 V
